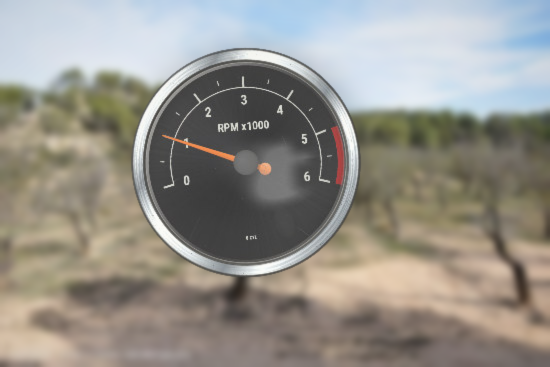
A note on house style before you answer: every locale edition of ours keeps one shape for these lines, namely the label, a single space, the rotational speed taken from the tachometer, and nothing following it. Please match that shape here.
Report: 1000 rpm
